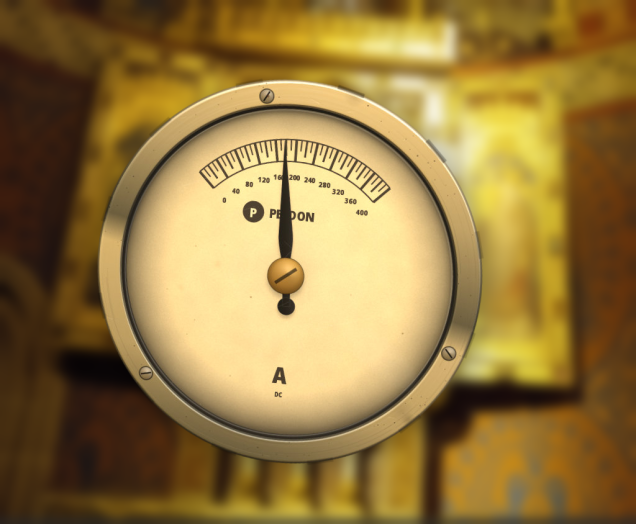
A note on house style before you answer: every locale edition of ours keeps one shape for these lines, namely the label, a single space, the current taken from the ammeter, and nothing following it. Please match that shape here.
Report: 180 A
